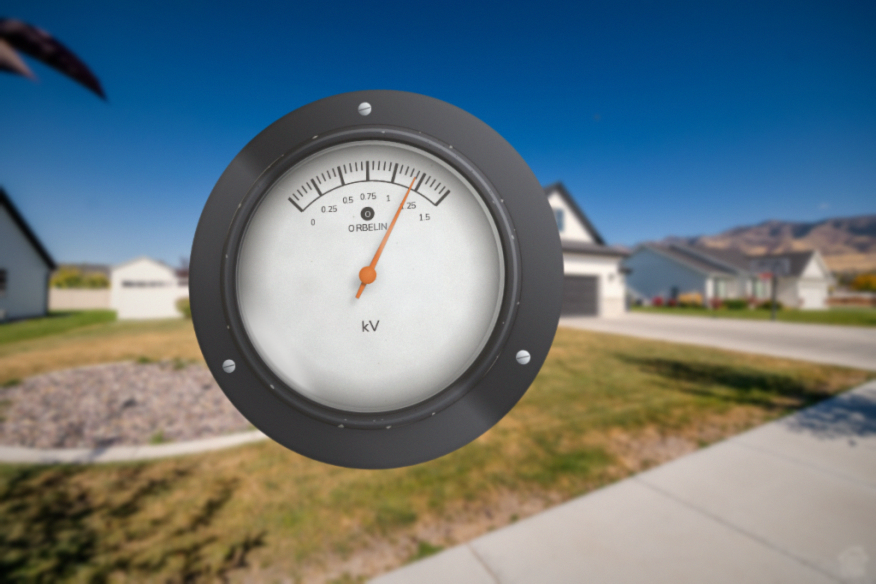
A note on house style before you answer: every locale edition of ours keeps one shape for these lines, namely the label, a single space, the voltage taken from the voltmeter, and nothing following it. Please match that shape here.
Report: 1.2 kV
